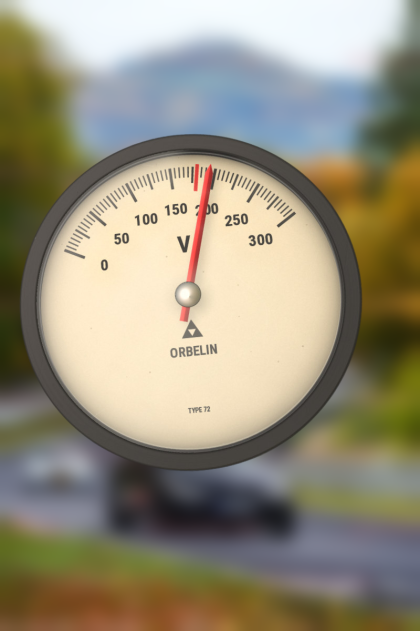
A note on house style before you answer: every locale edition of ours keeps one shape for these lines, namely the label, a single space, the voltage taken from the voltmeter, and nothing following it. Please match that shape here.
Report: 195 V
